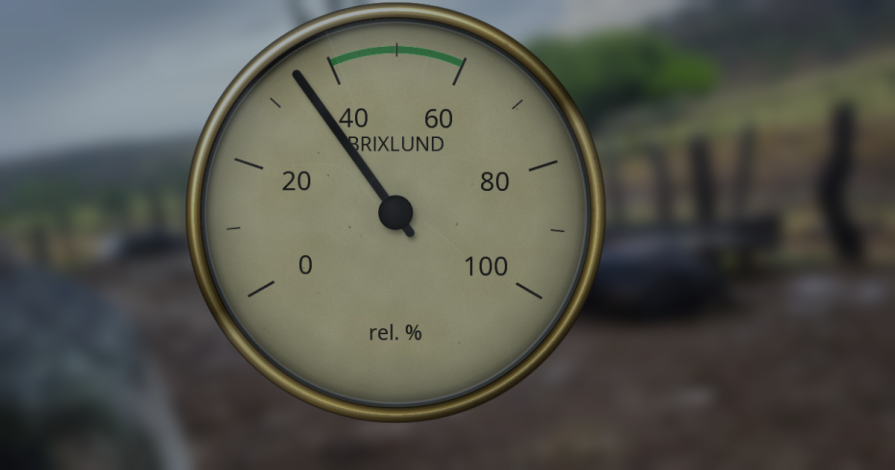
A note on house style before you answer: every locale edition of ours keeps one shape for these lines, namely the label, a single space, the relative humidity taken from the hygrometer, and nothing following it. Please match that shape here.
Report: 35 %
